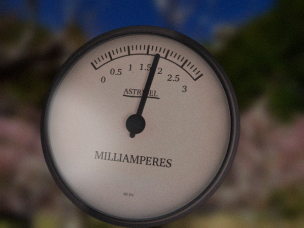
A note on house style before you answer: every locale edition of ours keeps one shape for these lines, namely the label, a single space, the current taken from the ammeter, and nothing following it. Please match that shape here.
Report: 1.8 mA
